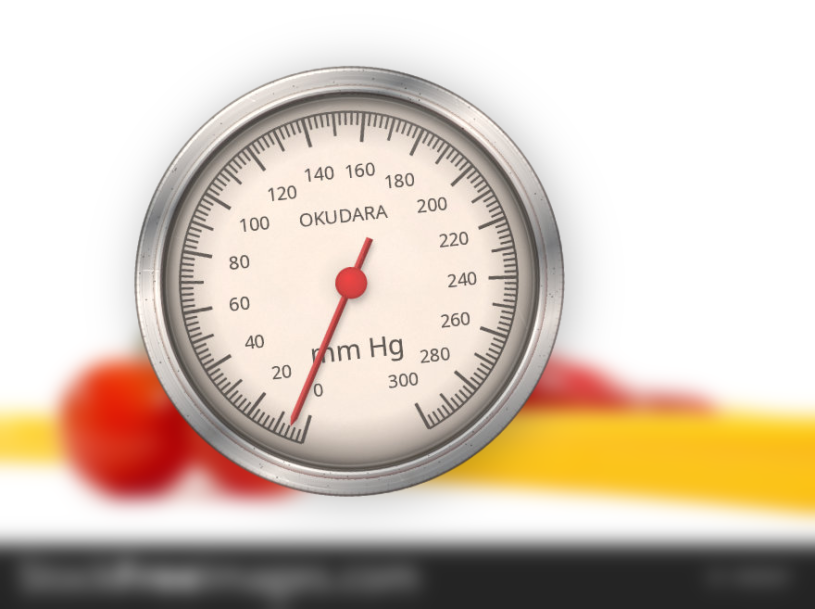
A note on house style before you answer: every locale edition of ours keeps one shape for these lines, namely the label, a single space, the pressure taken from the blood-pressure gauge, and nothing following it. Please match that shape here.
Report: 6 mmHg
